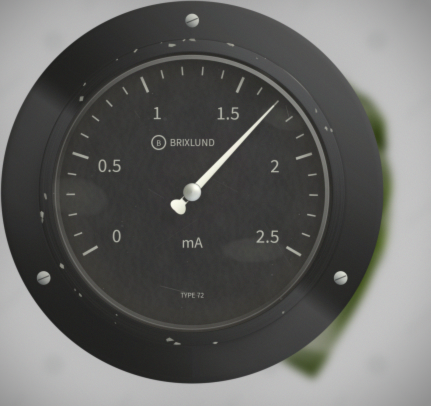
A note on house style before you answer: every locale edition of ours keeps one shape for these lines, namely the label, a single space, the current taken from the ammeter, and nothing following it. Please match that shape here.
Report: 1.7 mA
